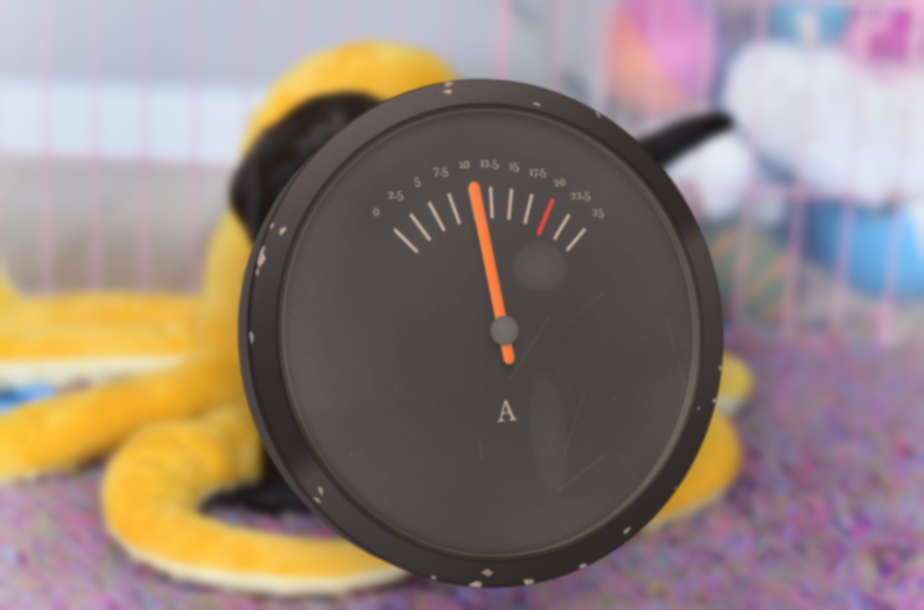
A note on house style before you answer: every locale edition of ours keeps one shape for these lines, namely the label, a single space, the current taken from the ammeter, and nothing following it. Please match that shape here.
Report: 10 A
